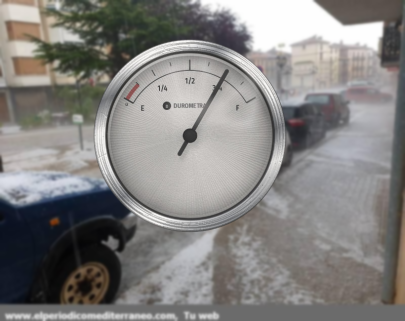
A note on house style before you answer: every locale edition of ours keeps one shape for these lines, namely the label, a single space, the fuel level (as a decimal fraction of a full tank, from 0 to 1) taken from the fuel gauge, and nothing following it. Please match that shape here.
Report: 0.75
